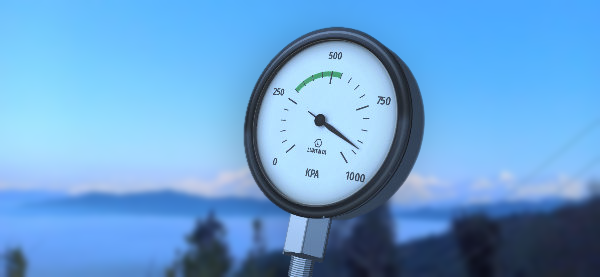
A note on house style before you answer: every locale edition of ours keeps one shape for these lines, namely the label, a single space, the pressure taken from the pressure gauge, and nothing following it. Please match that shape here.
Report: 925 kPa
